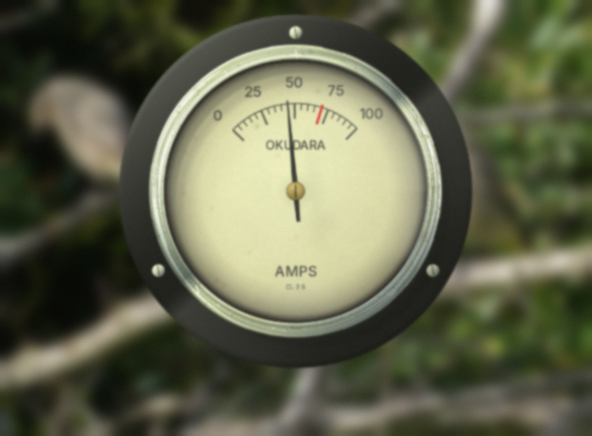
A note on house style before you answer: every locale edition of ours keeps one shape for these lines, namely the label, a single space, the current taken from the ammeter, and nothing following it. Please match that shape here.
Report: 45 A
